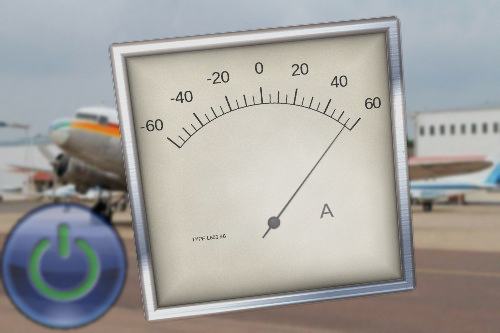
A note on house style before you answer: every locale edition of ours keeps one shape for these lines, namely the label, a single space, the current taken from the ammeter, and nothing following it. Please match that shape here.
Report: 55 A
